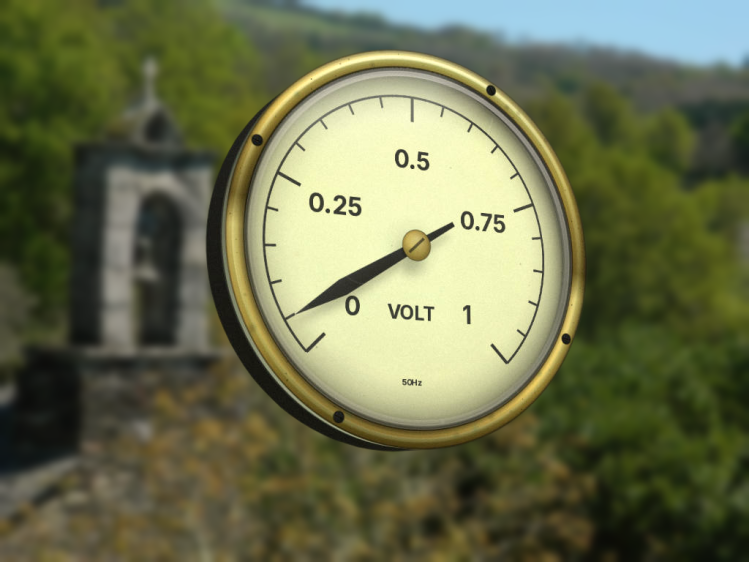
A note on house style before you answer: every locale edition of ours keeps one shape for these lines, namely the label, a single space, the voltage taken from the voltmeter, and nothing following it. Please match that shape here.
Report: 0.05 V
